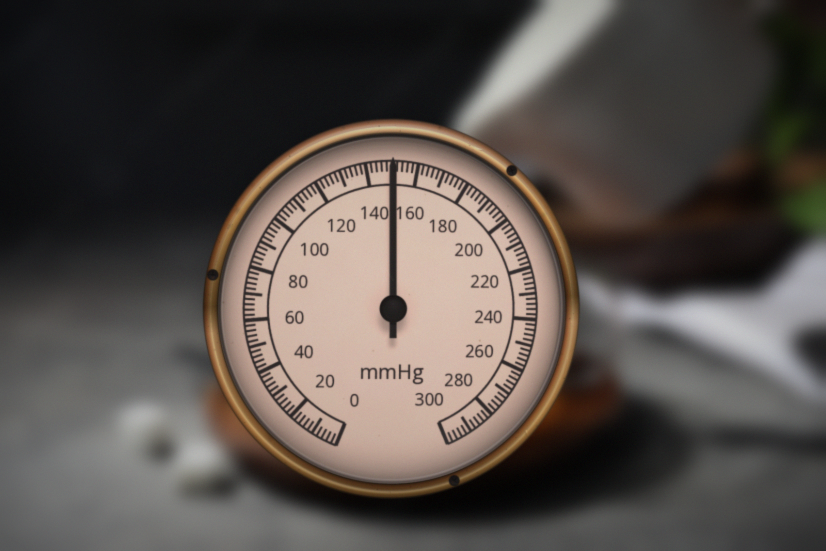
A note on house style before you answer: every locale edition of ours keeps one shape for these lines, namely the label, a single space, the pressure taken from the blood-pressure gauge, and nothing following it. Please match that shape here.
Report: 150 mmHg
